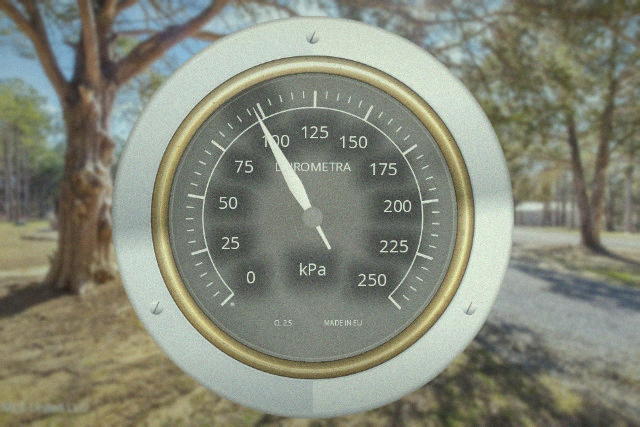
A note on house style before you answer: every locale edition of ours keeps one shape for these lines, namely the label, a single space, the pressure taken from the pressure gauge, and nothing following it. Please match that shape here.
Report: 97.5 kPa
